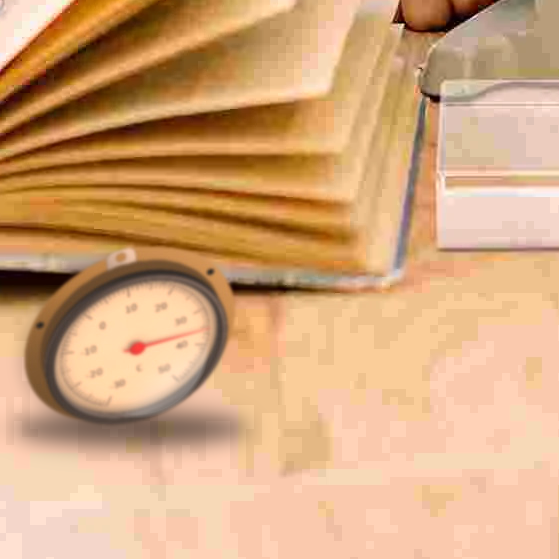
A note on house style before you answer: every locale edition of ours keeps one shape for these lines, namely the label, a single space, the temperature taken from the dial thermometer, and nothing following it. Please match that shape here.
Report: 35 °C
